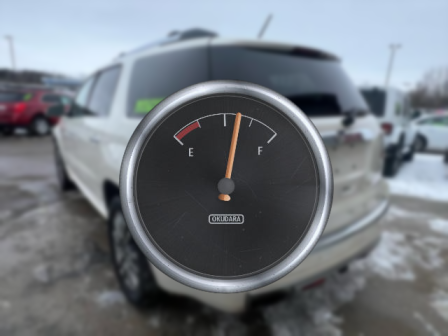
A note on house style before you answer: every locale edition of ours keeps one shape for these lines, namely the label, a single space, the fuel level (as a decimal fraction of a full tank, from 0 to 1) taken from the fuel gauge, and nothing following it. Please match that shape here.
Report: 0.625
